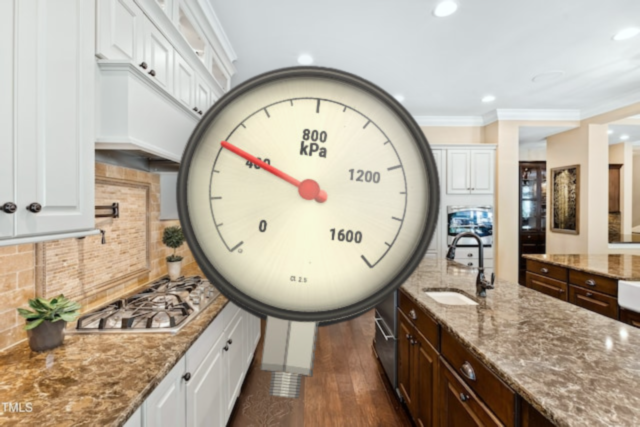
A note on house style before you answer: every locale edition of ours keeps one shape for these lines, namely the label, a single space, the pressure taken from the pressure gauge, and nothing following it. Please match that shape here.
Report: 400 kPa
